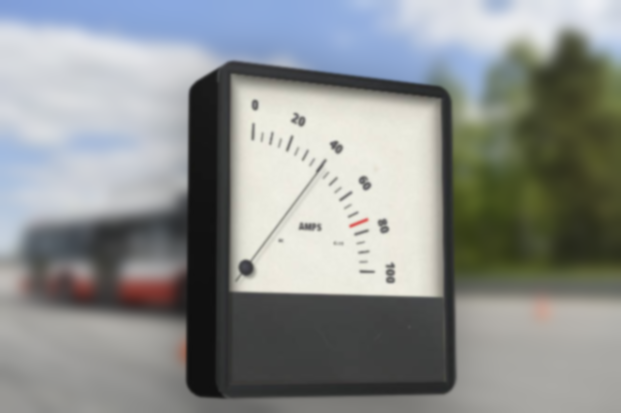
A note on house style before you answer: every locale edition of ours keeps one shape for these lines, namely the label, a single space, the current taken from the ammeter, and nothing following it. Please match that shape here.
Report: 40 A
